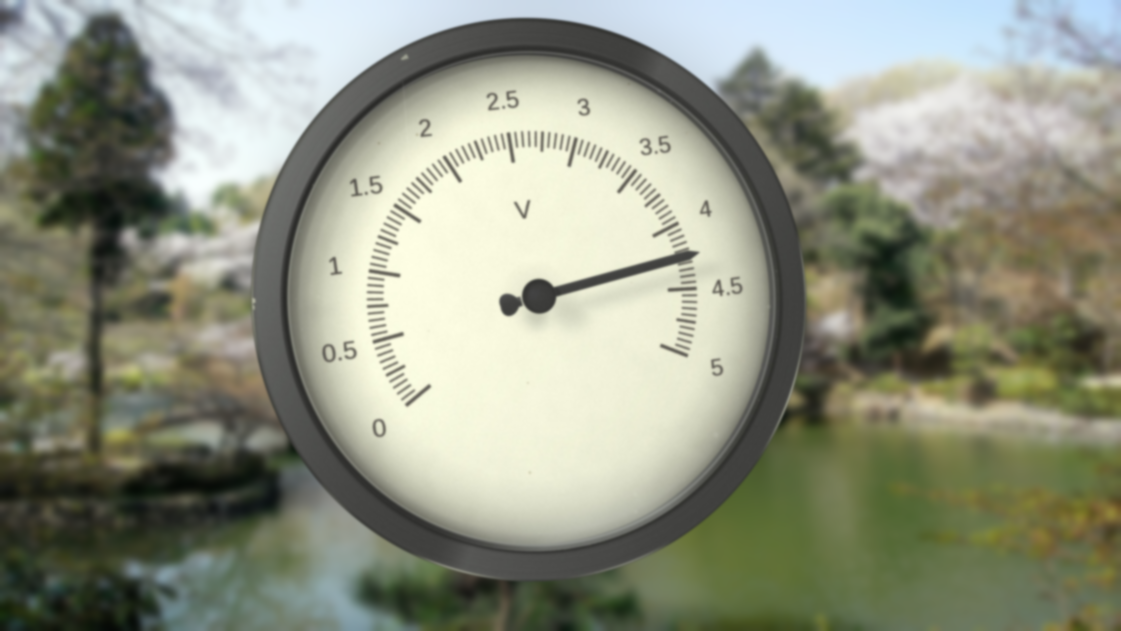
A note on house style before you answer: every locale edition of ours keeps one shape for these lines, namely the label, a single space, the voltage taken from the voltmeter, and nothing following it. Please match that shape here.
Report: 4.25 V
